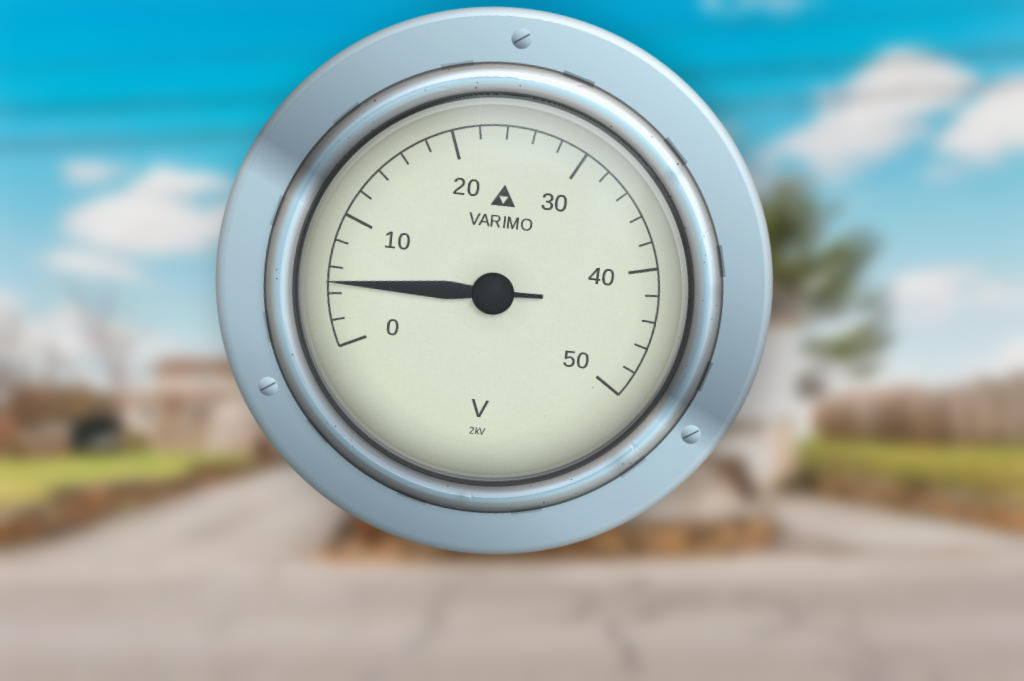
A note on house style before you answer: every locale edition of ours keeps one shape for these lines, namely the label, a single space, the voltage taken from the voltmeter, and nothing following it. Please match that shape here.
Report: 5 V
